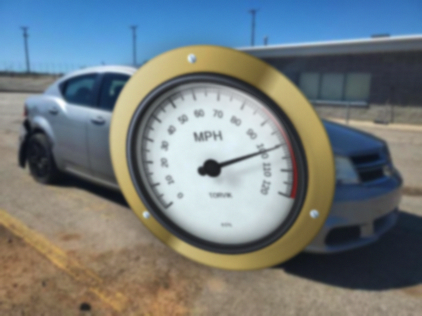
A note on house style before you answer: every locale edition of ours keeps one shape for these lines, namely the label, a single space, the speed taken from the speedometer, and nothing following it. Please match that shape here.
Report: 100 mph
